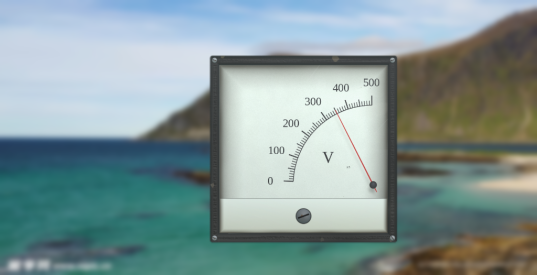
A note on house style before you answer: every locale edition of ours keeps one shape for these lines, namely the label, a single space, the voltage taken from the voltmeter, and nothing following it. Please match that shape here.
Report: 350 V
